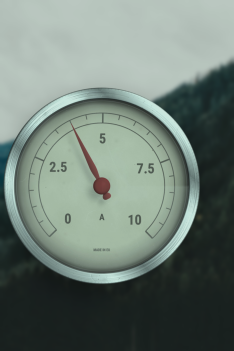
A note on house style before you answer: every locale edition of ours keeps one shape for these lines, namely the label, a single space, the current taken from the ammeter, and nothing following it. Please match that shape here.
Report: 4 A
